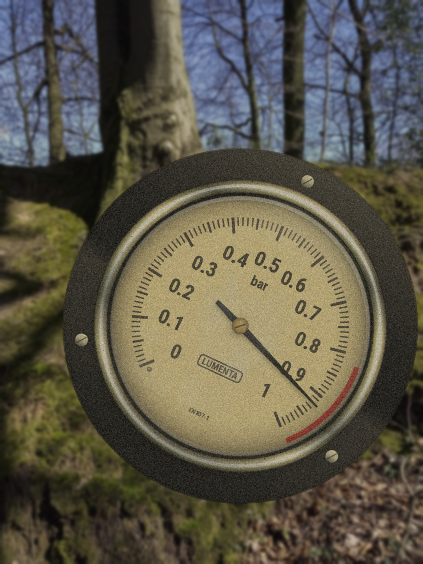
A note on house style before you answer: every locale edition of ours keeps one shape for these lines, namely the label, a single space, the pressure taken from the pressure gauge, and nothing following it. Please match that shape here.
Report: 0.92 bar
